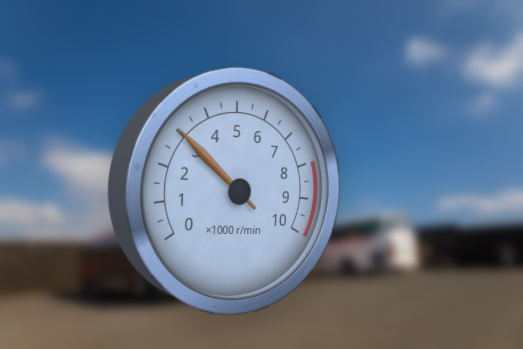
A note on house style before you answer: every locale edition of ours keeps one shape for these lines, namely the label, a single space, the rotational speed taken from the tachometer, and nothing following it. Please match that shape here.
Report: 3000 rpm
